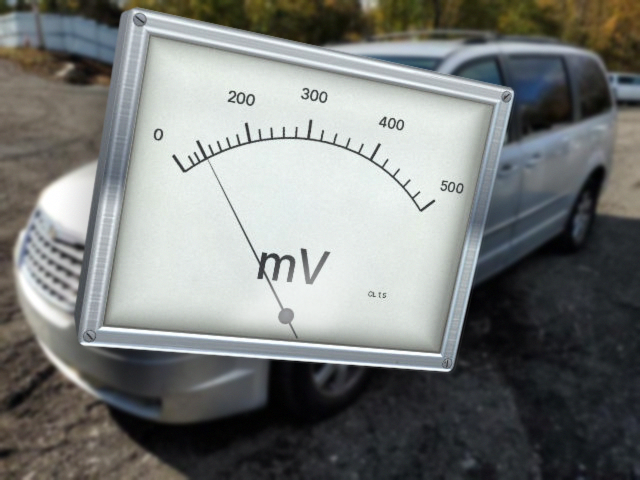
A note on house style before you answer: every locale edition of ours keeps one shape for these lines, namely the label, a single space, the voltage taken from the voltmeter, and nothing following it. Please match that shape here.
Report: 100 mV
